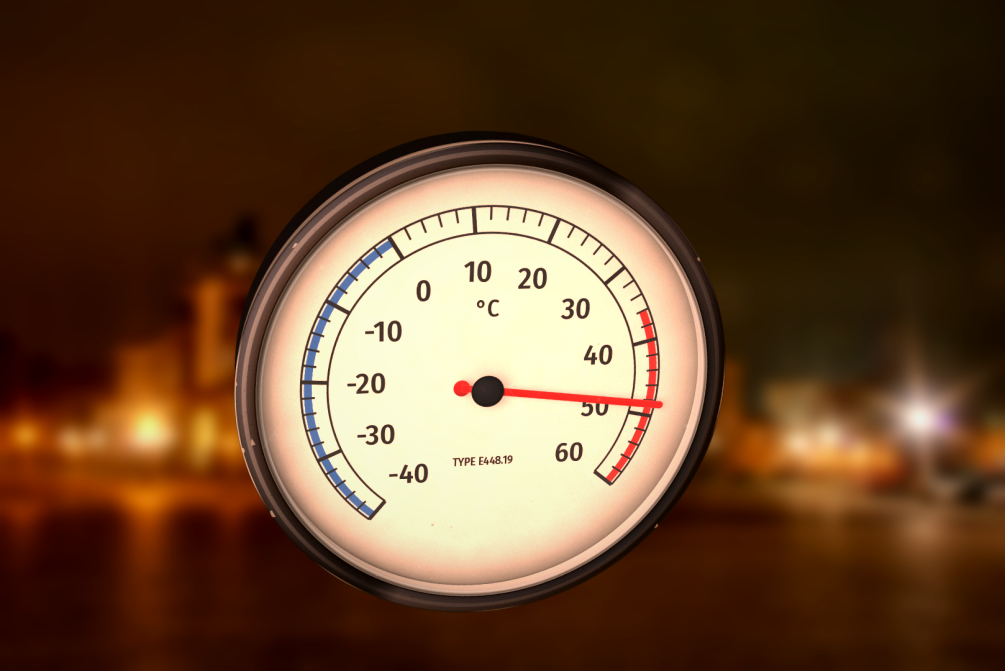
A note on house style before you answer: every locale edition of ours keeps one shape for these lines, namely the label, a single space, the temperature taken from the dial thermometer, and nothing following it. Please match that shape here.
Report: 48 °C
